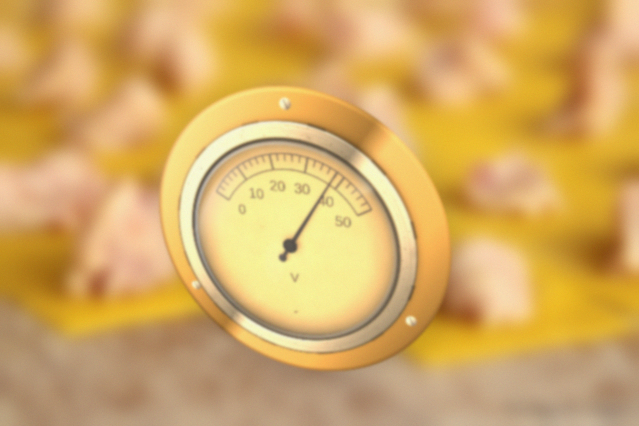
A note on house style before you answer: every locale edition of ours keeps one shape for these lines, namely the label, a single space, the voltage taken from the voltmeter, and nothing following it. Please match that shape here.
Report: 38 V
